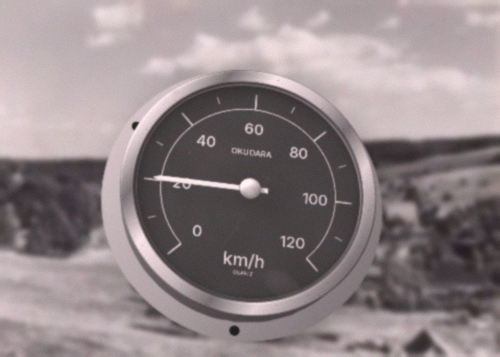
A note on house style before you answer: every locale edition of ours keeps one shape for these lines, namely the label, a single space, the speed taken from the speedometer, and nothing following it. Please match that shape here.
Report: 20 km/h
